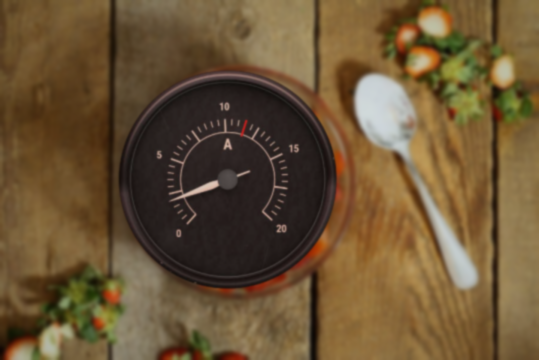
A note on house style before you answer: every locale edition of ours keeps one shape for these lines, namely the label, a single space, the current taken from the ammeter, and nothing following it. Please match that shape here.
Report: 2 A
